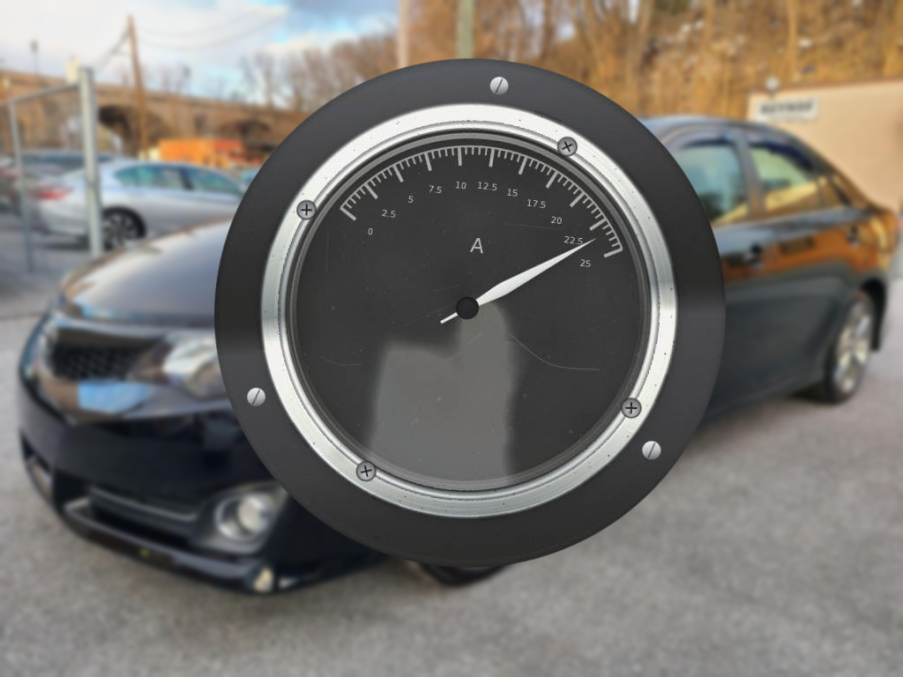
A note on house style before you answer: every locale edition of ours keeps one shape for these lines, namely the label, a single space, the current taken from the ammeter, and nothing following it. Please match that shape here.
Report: 23.5 A
